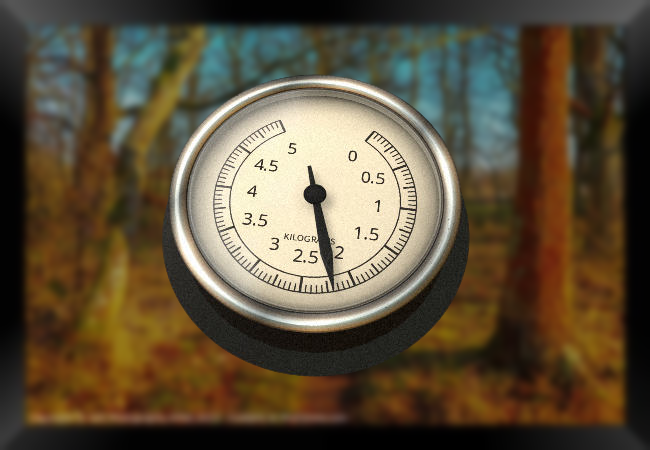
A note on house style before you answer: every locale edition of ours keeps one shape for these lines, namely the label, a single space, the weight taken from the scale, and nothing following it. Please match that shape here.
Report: 2.2 kg
